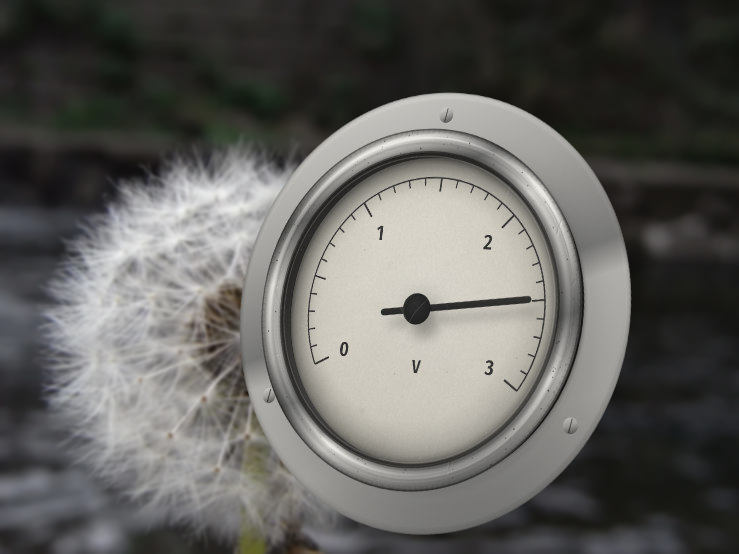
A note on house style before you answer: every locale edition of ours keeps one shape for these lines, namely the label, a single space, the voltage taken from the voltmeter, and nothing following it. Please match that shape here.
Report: 2.5 V
